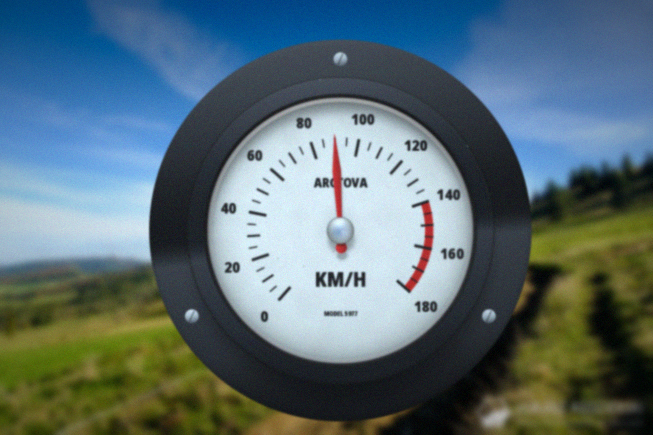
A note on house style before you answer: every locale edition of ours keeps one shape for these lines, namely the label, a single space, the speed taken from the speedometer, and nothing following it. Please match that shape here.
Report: 90 km/h
